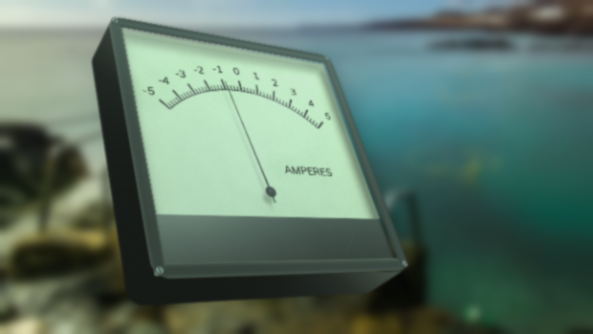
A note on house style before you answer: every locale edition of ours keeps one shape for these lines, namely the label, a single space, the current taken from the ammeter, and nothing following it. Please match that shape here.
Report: -1 A
